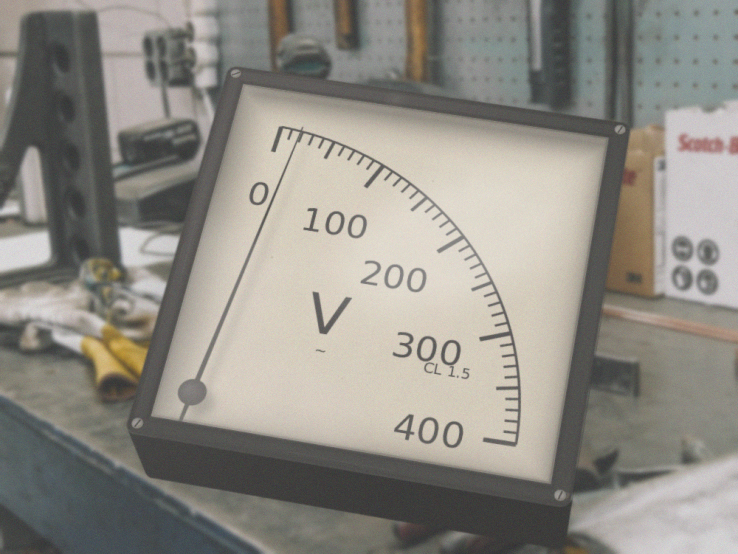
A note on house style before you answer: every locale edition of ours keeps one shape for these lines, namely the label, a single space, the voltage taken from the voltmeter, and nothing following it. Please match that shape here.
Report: 20 V
